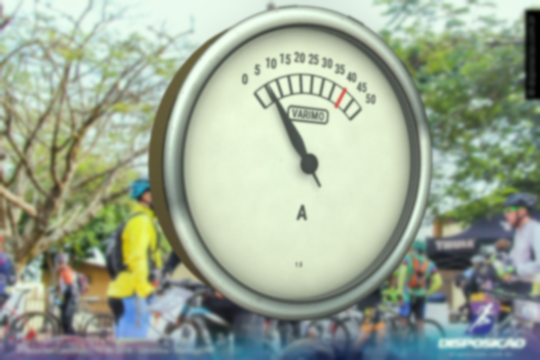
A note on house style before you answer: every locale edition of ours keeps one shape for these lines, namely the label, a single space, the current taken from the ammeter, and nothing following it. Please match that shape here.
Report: 5 A
